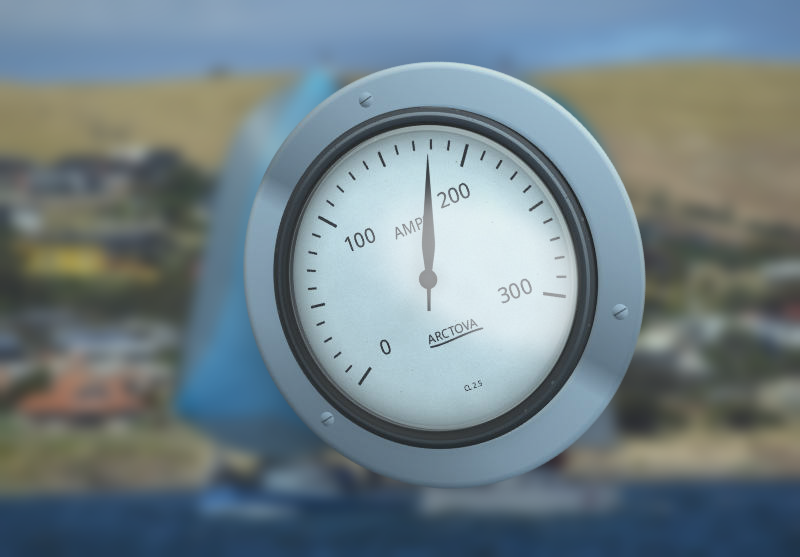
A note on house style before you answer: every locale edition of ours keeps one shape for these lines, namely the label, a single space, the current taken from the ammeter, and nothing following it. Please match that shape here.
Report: 180 A
